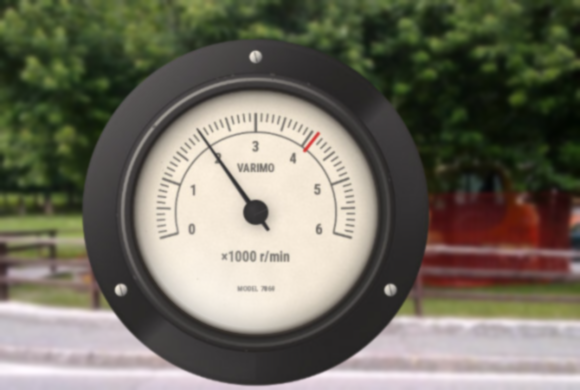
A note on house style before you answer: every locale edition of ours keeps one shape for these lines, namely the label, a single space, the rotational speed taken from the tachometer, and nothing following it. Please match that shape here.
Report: 2000 rpm
